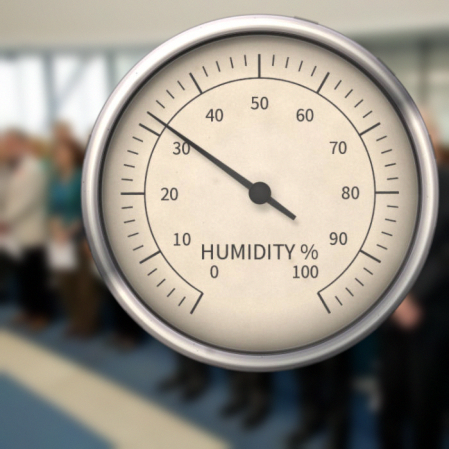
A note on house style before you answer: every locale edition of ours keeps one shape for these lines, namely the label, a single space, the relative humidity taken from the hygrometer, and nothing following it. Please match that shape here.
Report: 32 %
